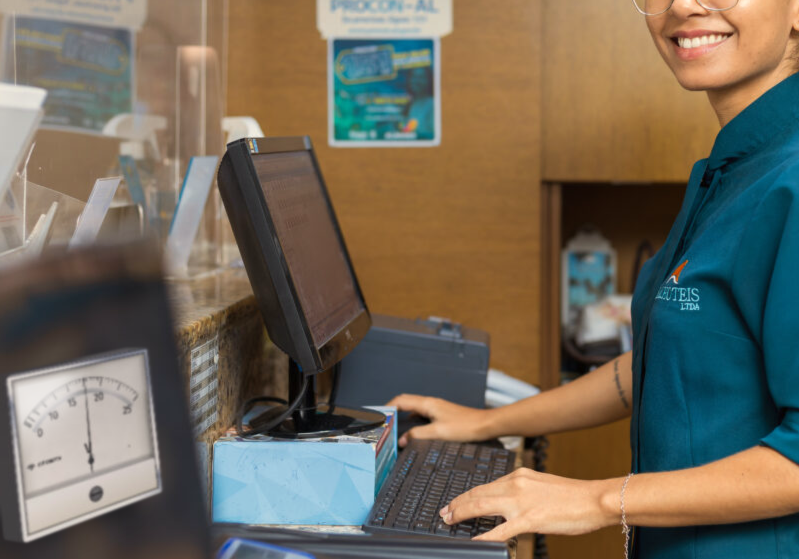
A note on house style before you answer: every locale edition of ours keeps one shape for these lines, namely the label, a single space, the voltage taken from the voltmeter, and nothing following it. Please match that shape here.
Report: 17.5 V
